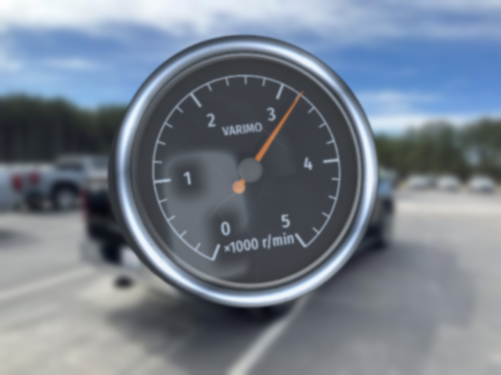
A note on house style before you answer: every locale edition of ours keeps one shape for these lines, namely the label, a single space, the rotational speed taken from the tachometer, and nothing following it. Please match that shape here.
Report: 3200 rpm
